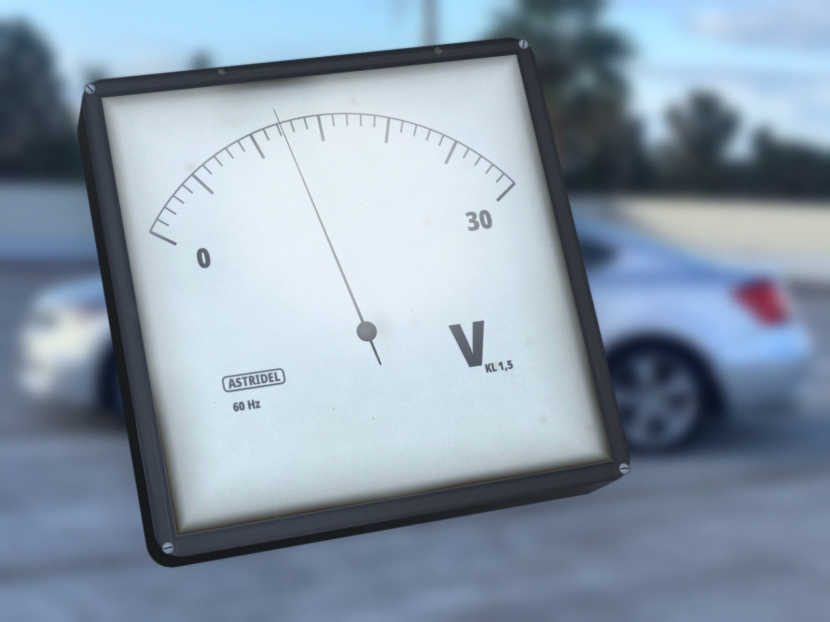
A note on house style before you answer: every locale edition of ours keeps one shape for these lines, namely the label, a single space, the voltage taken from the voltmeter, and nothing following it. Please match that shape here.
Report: 12 V
